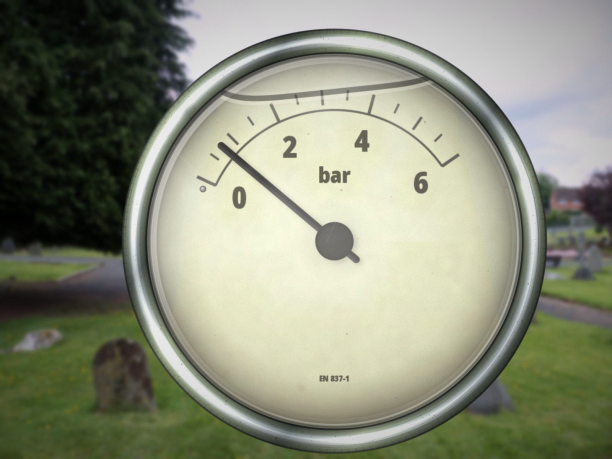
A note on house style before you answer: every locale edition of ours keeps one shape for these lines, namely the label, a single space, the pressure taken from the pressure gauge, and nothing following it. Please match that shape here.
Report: 0.75 bar
